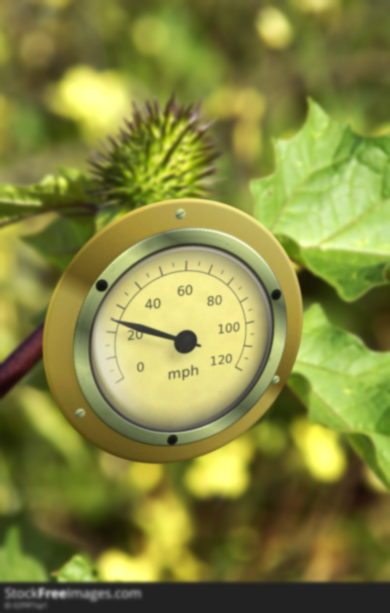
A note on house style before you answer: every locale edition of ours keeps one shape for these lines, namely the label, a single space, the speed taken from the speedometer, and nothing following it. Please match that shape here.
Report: 25 mph
